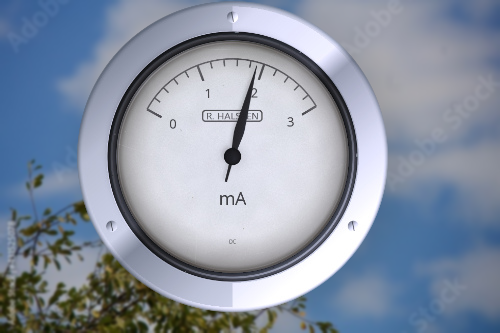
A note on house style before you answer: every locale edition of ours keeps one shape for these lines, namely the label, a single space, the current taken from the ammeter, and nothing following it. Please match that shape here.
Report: 1.9 mA
